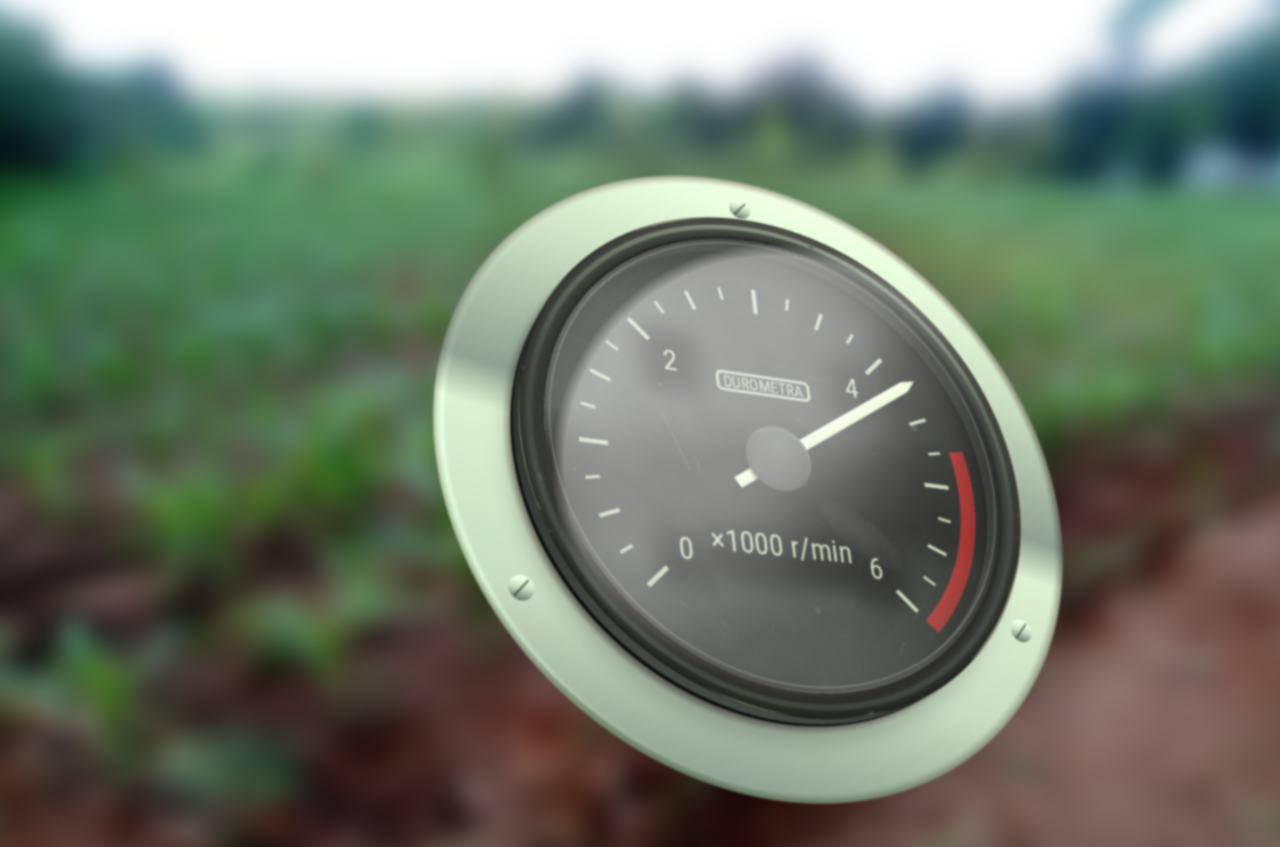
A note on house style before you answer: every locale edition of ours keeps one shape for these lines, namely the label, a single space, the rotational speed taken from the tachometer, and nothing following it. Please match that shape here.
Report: 4250 rpm
